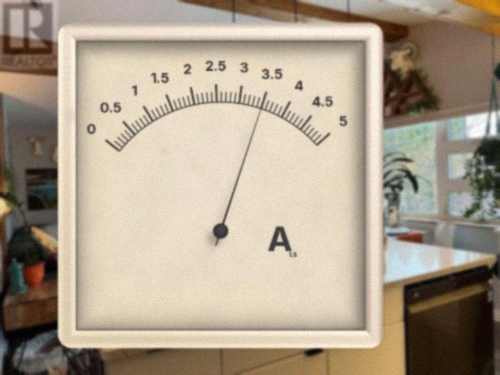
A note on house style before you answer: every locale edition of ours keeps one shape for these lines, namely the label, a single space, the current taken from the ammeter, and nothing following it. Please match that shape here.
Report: 3.5 A
